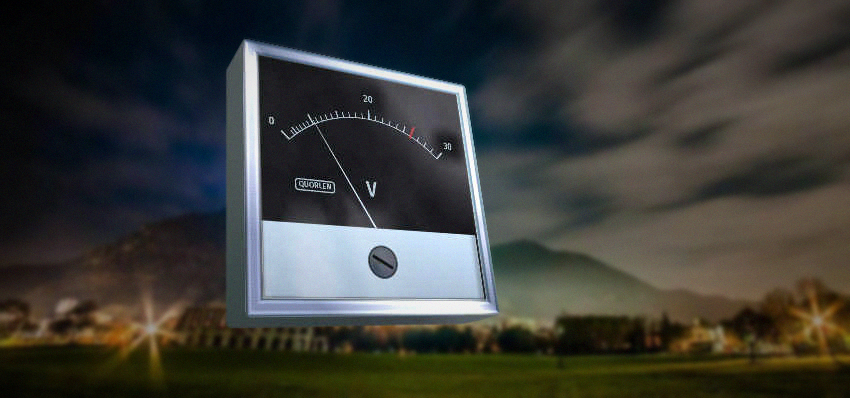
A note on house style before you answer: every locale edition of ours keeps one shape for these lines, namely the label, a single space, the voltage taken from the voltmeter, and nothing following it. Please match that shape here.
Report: 10 V
